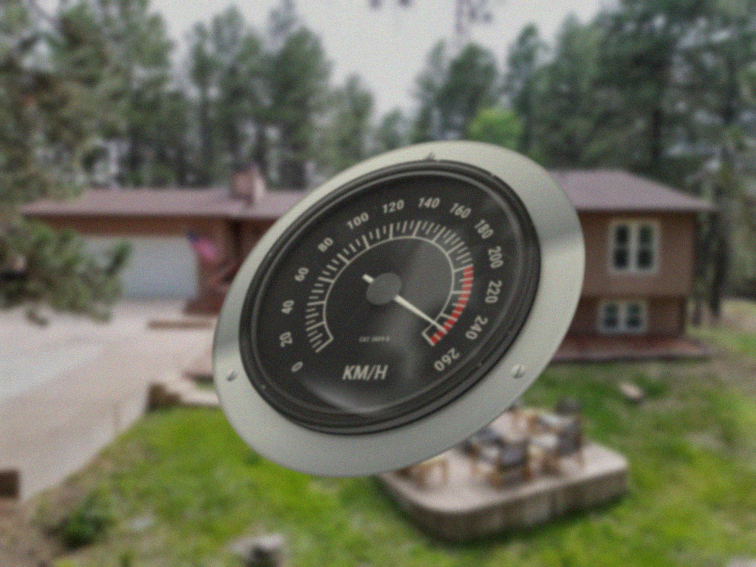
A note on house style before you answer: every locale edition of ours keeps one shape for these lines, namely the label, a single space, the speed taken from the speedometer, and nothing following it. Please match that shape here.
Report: 250 km/h
